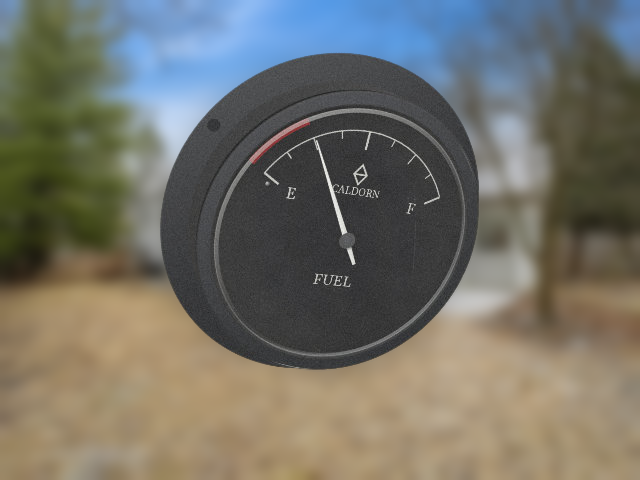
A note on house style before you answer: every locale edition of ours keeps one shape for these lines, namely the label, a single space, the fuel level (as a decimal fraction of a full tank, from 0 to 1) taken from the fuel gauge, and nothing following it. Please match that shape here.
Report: 0.25
